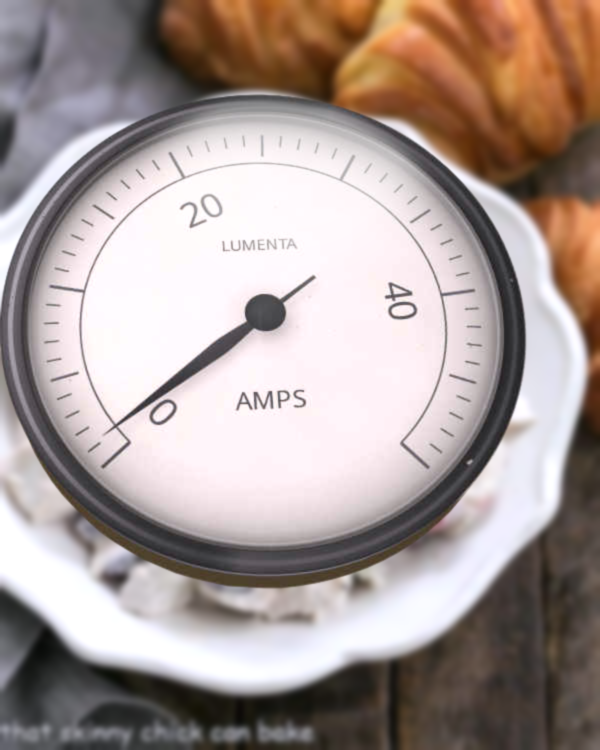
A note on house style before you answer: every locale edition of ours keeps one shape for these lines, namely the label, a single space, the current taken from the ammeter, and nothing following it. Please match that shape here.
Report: 1 A
